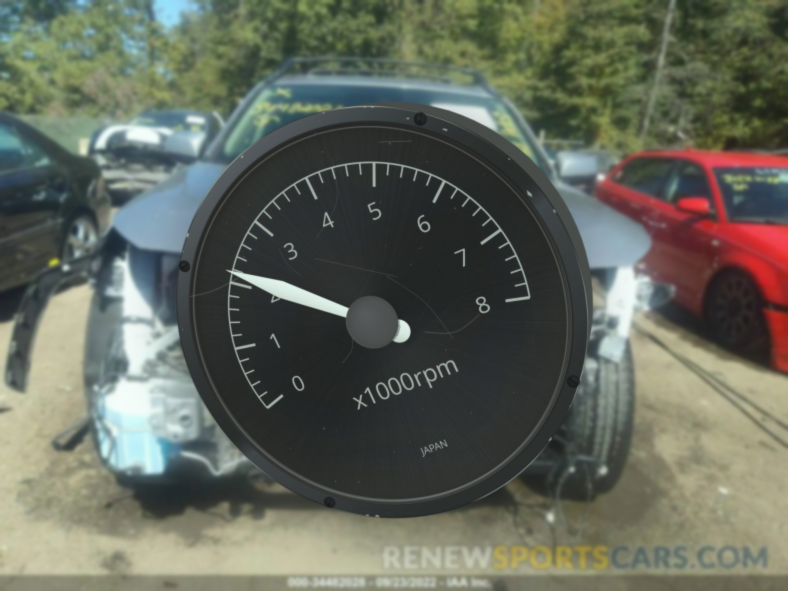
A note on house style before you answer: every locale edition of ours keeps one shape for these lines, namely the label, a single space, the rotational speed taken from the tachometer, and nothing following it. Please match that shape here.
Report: 2200 rpm
